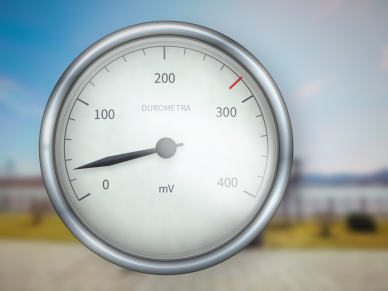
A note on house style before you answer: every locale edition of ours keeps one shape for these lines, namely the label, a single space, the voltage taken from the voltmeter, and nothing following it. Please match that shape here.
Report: 30 mV
